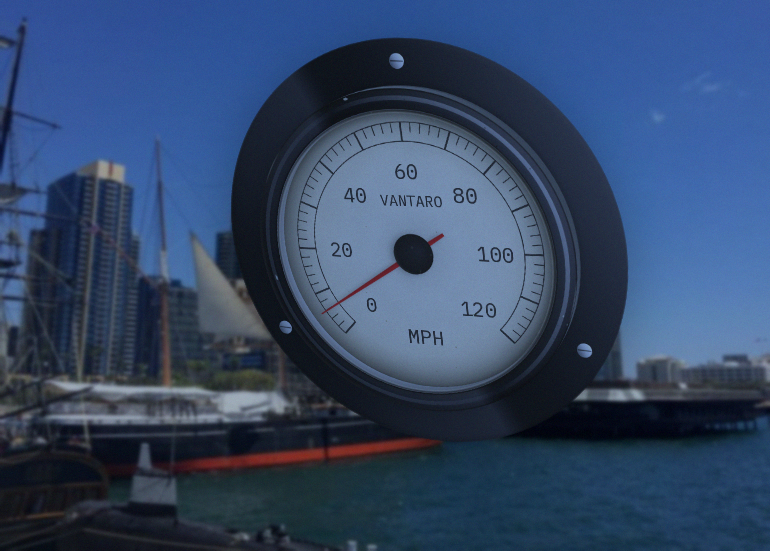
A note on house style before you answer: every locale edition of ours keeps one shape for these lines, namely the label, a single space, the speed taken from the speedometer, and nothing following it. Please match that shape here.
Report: 6 mph
